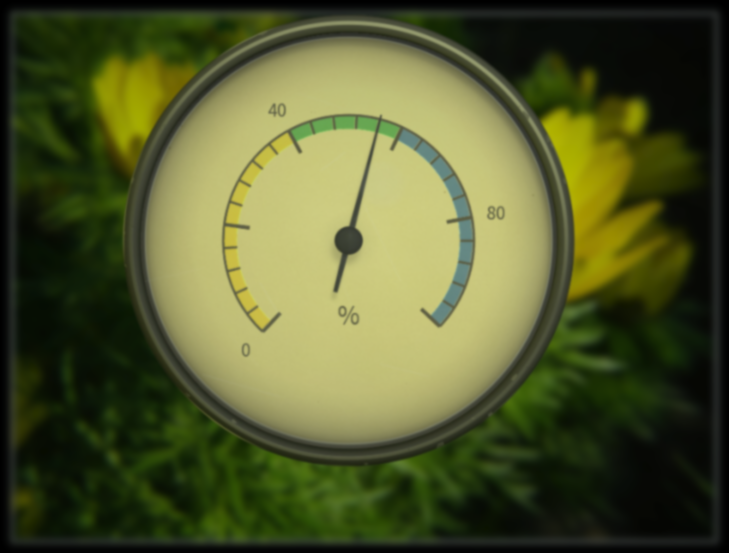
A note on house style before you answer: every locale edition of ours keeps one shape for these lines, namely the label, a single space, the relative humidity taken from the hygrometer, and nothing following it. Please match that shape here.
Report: 56 %
